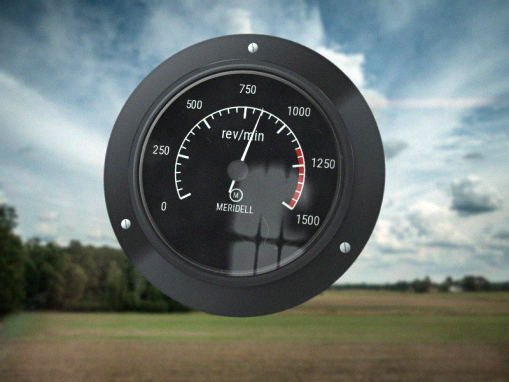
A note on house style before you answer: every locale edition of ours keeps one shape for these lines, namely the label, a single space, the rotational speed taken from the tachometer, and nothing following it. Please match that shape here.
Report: 850 rpm
